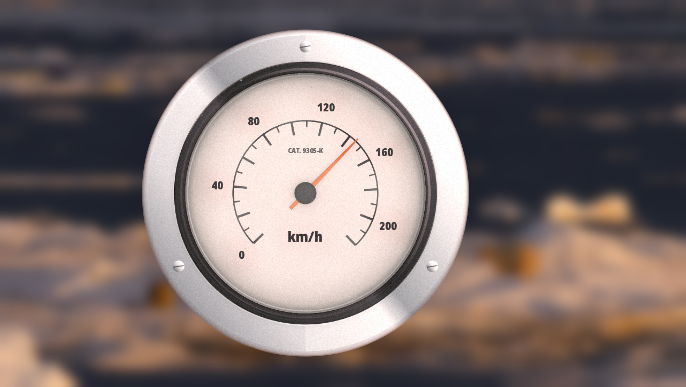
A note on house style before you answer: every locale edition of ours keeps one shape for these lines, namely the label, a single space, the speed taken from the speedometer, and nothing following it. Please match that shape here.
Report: 145 km/h
